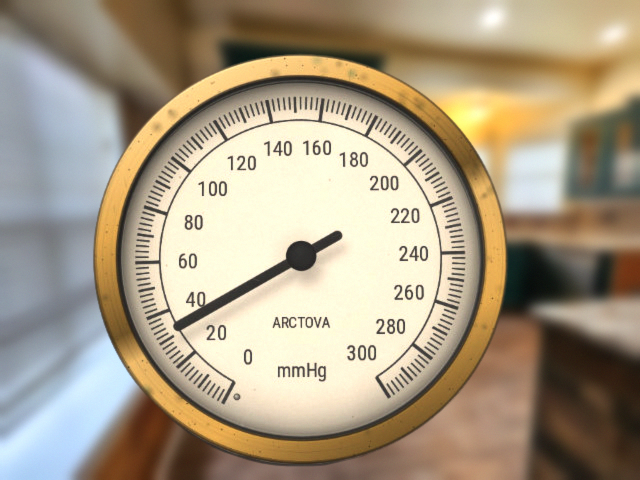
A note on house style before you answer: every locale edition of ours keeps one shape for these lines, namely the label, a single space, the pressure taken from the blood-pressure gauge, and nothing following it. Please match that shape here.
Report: 32 mmHg
